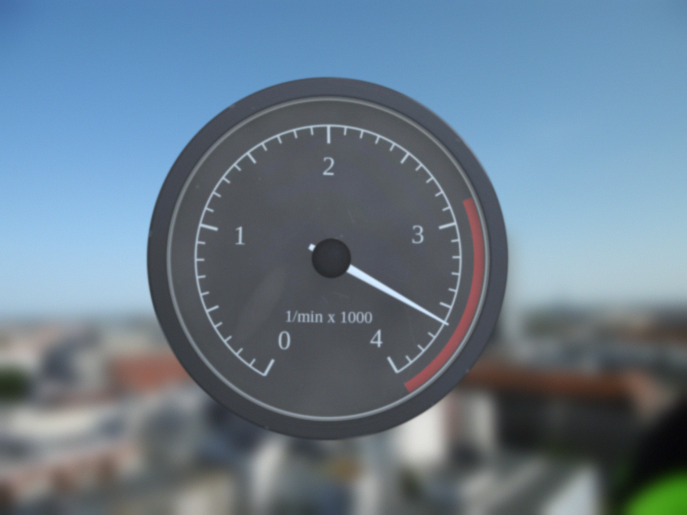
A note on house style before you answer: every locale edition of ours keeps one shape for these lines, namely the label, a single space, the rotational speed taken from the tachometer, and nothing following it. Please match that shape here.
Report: 3600 rpm
